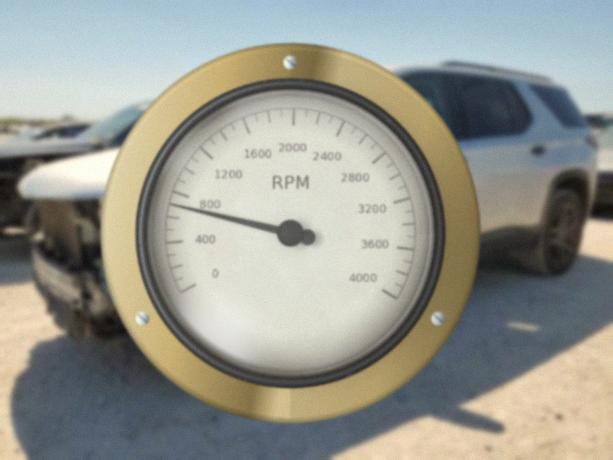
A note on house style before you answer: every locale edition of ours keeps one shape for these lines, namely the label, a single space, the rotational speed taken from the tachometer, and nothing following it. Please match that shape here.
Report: 700 rpm
